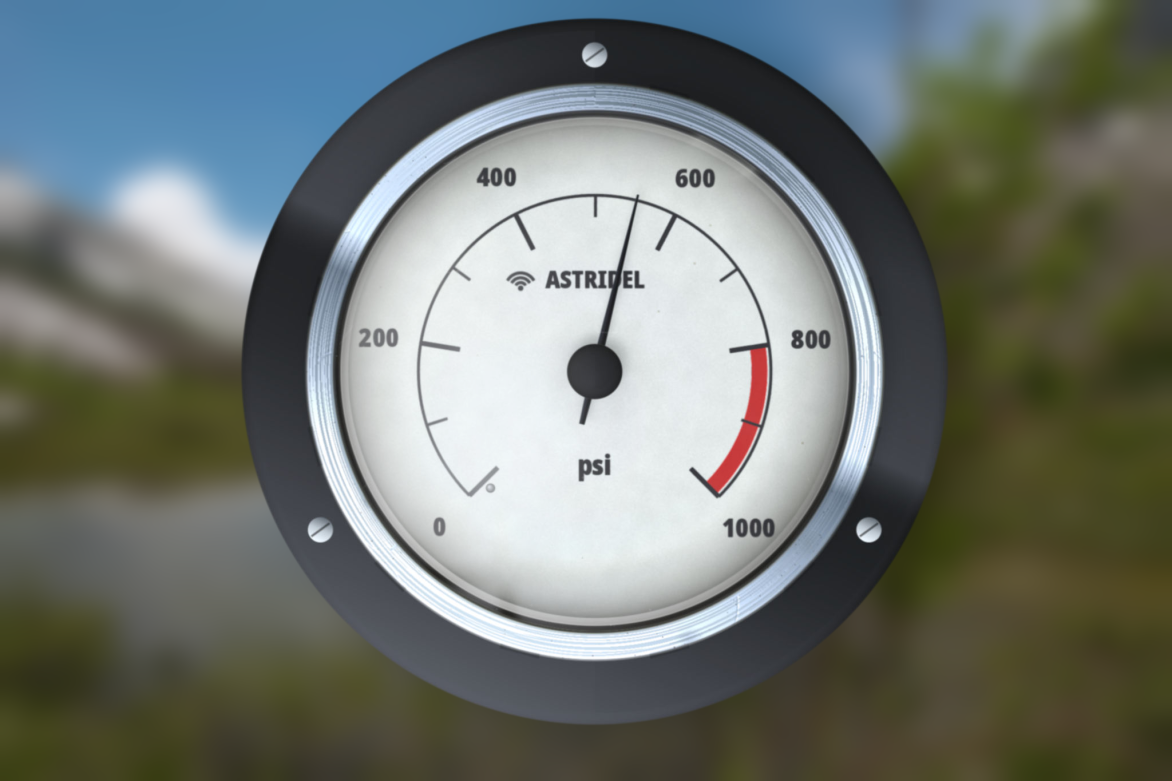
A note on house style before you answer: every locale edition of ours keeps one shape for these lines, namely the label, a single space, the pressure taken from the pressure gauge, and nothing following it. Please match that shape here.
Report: 550 psi
